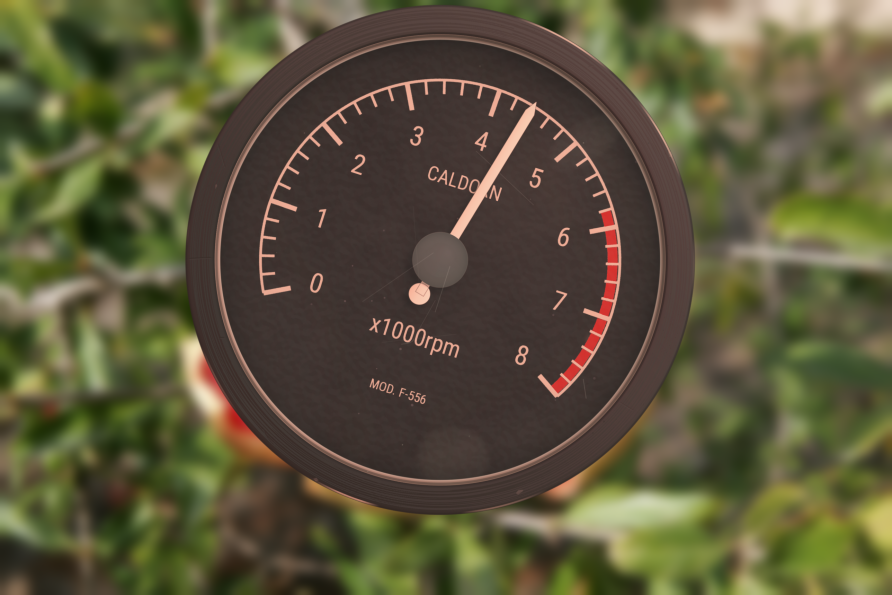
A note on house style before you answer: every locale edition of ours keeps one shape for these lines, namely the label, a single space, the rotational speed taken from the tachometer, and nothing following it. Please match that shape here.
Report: 4400 rpm
